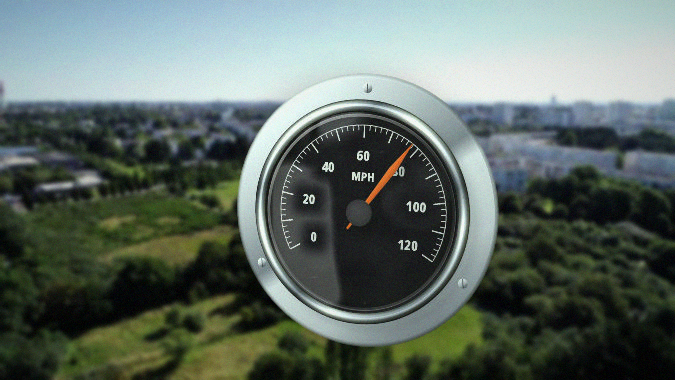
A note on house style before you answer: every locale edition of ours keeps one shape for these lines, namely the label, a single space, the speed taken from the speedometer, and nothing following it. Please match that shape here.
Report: 78 mph
